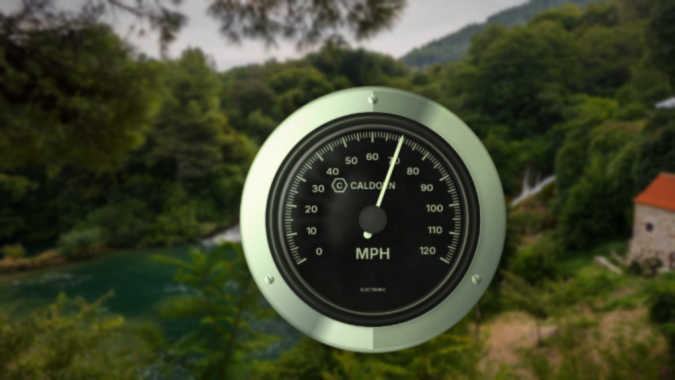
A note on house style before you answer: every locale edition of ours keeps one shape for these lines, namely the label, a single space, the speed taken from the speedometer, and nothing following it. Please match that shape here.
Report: 70 mph
